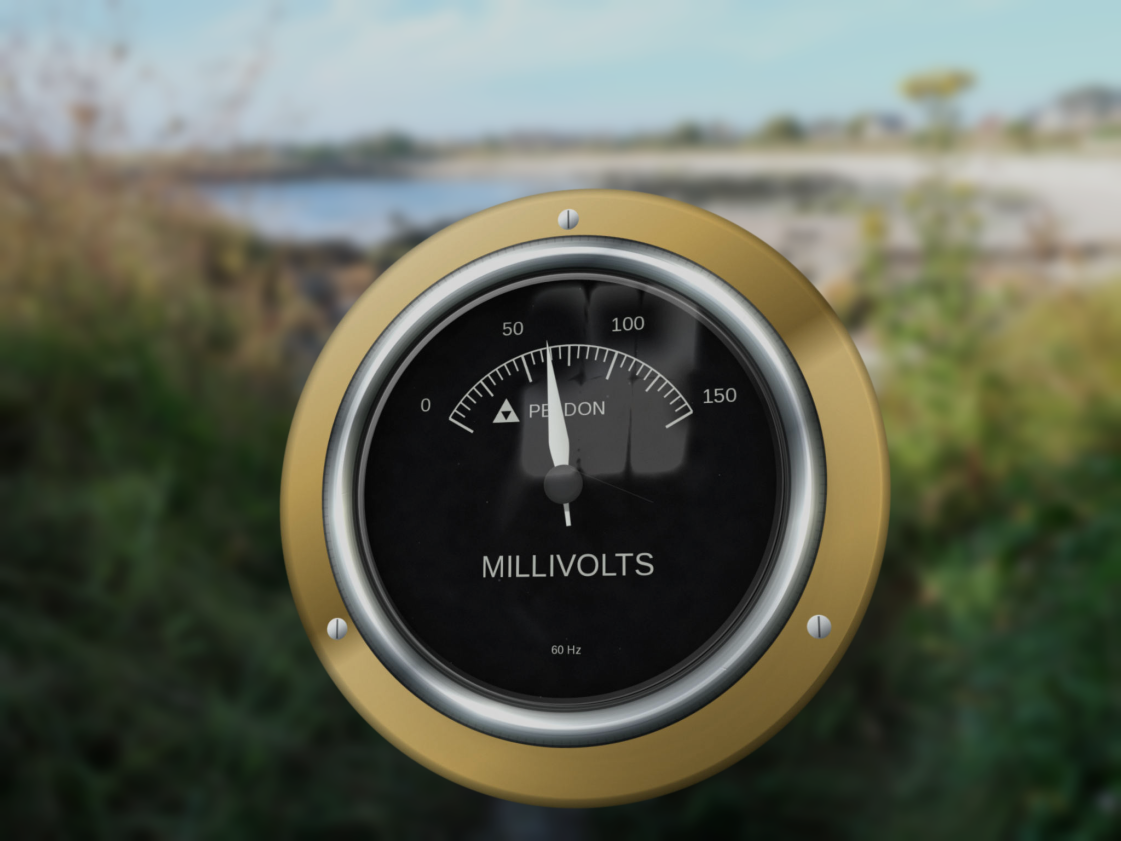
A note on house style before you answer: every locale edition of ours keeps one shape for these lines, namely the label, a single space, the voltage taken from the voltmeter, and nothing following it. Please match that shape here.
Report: 65 mV
